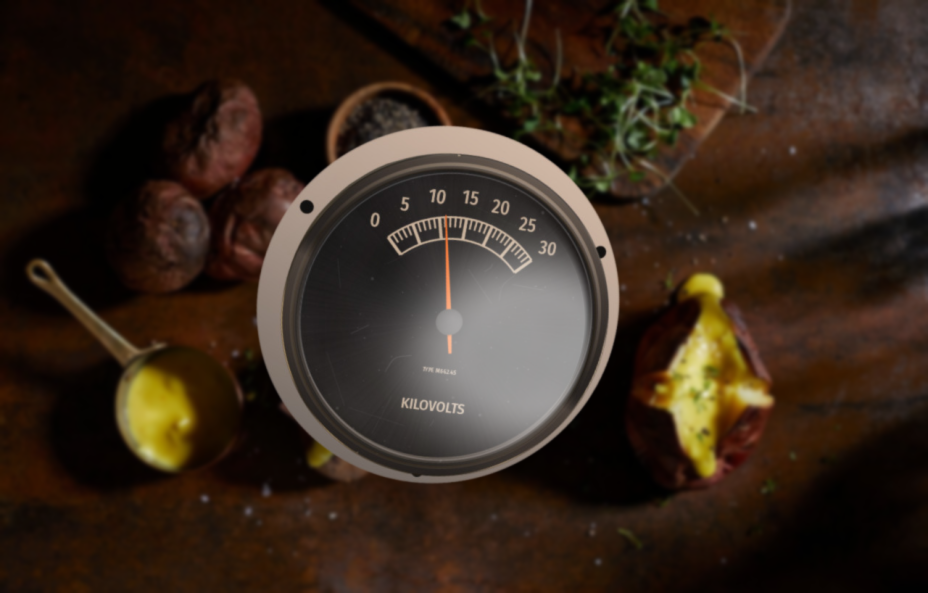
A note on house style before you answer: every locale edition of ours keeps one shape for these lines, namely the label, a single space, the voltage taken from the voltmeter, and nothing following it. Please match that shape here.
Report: 11 kV
